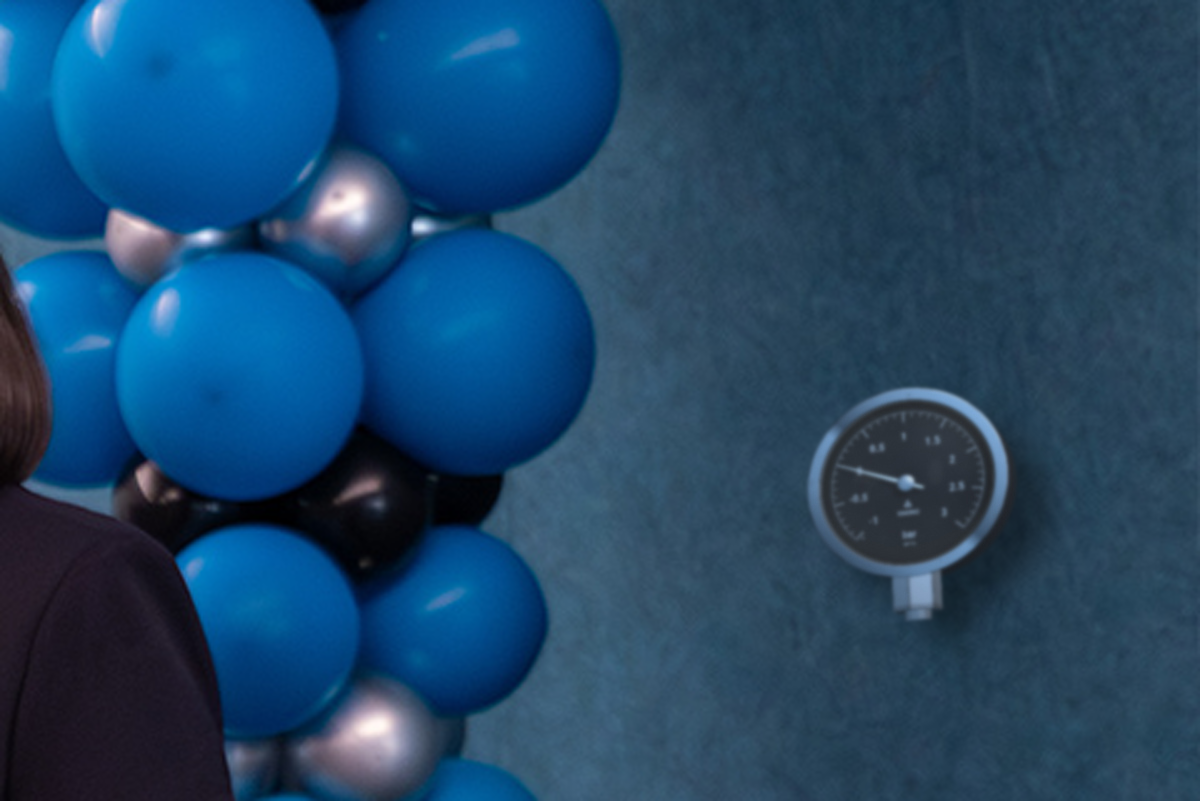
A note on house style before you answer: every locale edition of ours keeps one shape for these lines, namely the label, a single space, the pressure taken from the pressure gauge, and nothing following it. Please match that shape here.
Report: 0 bar
